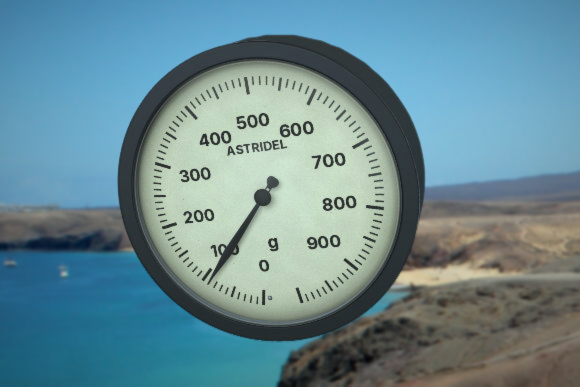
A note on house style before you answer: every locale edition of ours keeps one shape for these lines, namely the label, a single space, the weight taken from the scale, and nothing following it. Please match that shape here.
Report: 90 g
